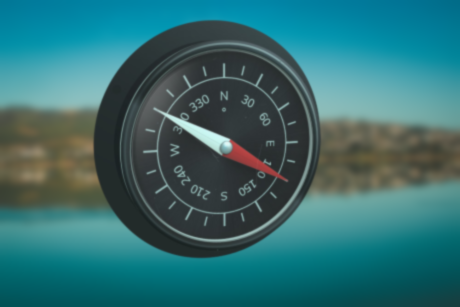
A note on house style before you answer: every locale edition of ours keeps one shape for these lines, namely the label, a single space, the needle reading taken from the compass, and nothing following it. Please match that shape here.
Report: 120 °
